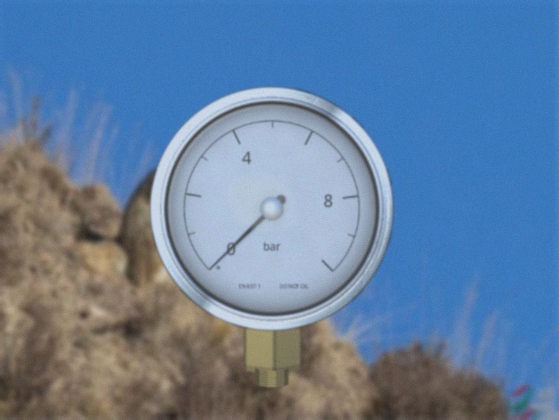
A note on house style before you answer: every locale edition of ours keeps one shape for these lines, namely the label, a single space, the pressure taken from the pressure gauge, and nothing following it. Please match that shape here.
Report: 0 bar
